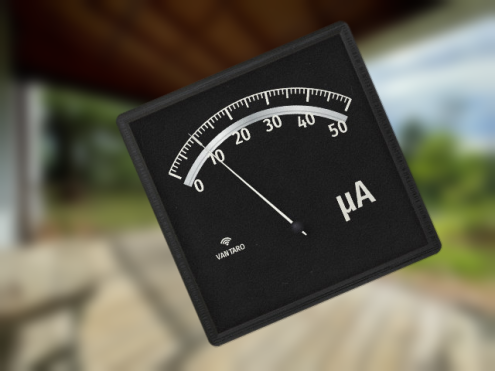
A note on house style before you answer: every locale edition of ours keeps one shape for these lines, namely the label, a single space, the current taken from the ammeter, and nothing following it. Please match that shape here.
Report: 10 µA
